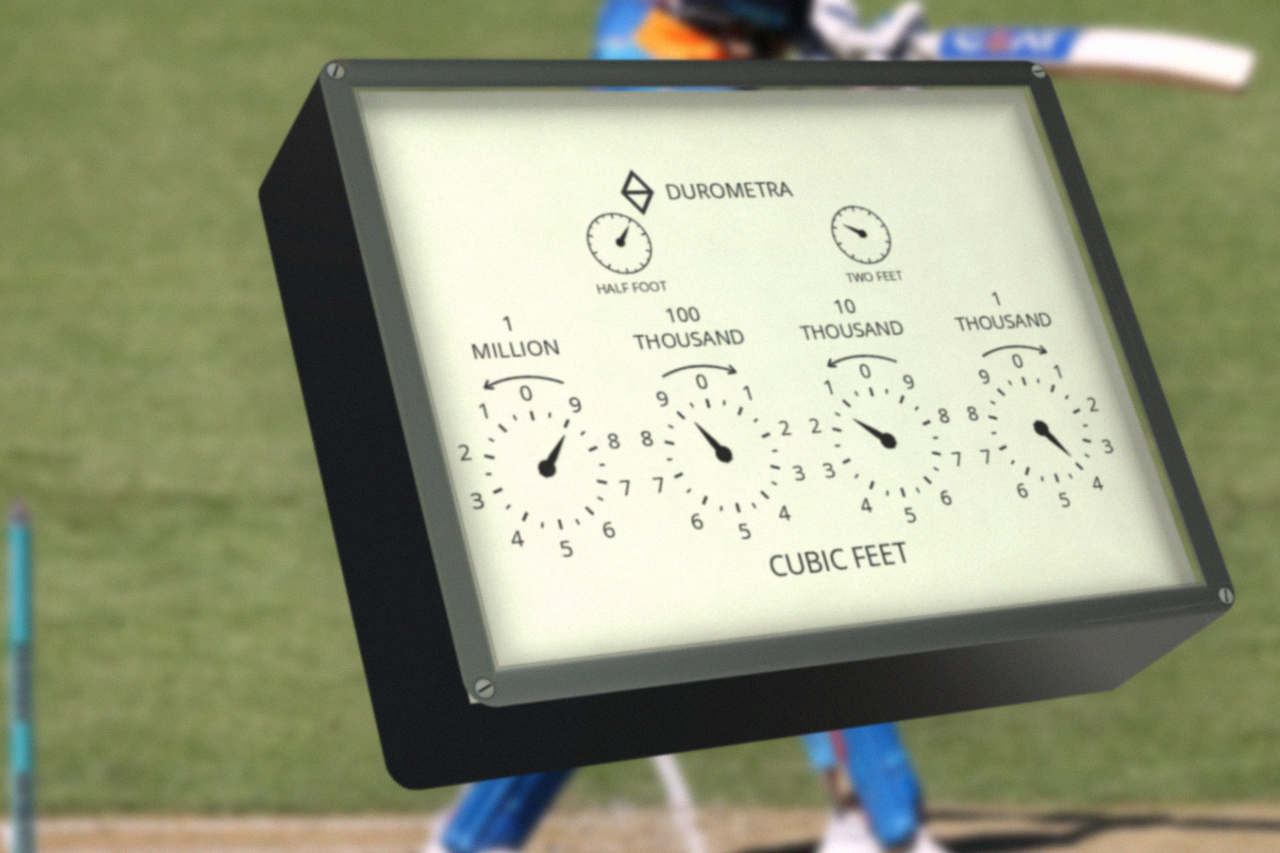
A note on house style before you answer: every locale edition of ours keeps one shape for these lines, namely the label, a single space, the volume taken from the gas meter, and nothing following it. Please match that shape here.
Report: 891400 ft³
